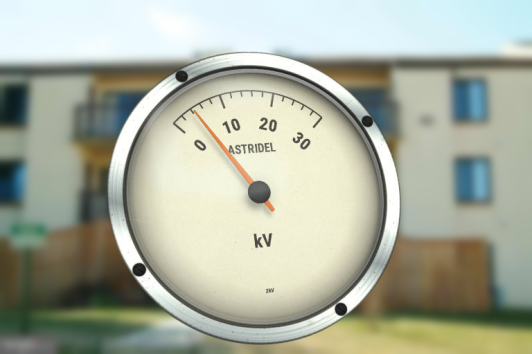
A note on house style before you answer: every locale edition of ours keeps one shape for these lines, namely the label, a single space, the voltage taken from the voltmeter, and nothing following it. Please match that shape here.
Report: 4 kV
